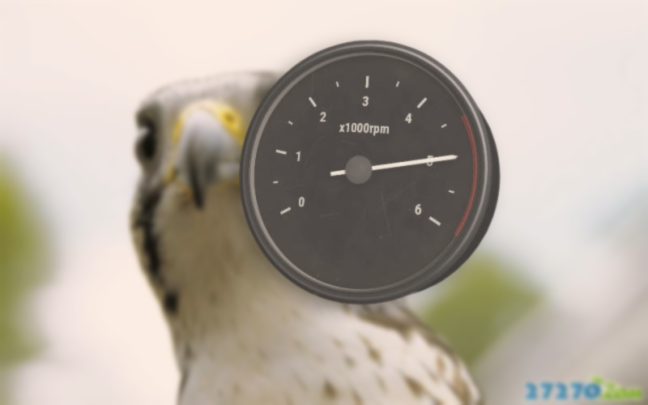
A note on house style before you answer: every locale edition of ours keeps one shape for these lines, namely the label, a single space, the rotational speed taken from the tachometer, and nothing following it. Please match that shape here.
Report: 5000 rpm
